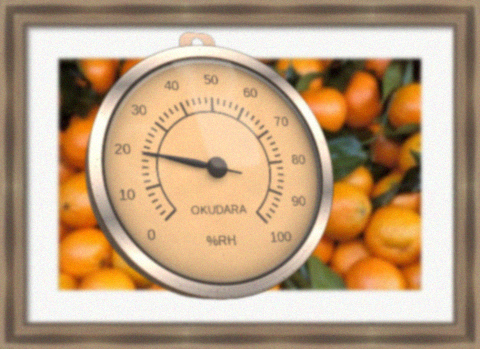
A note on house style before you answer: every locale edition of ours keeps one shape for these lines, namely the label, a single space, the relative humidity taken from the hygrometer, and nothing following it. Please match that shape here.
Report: 20 %
